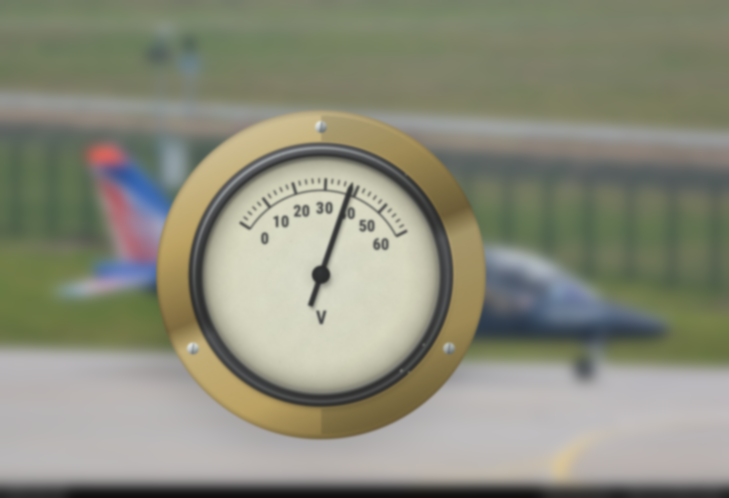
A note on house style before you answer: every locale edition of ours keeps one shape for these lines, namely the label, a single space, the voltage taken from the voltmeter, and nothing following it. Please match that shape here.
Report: 38 V
